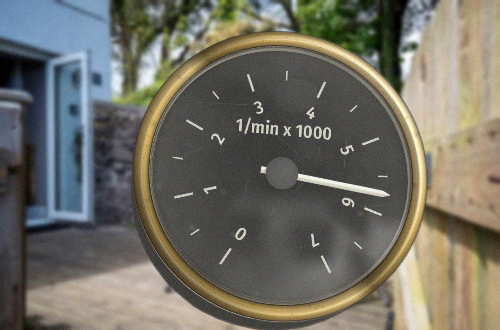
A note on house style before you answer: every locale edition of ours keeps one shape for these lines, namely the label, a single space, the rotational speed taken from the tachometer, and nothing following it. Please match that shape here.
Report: 5750 rpm
